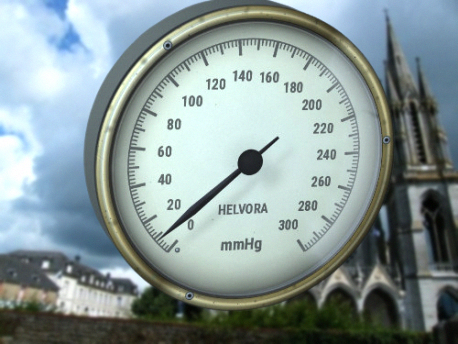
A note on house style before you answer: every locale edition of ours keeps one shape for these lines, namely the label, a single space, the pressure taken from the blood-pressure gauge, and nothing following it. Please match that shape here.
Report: 10 mmHg
